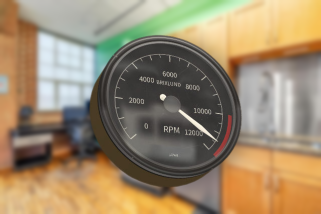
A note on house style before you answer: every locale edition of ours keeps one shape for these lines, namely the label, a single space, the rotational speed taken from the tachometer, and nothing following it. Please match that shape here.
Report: 11500 rpm
